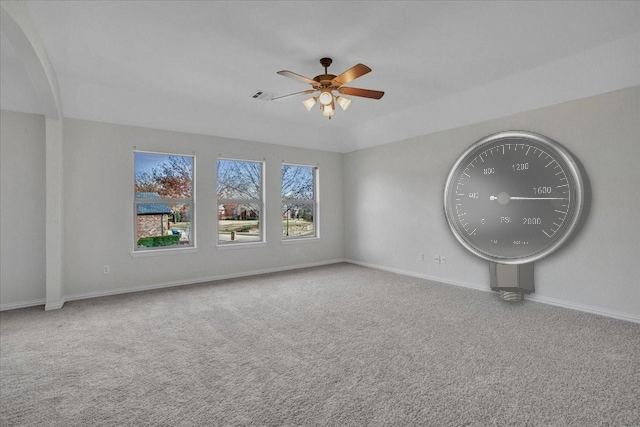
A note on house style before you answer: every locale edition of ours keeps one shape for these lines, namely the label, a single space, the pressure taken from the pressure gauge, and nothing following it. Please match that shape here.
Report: 1700 psi
